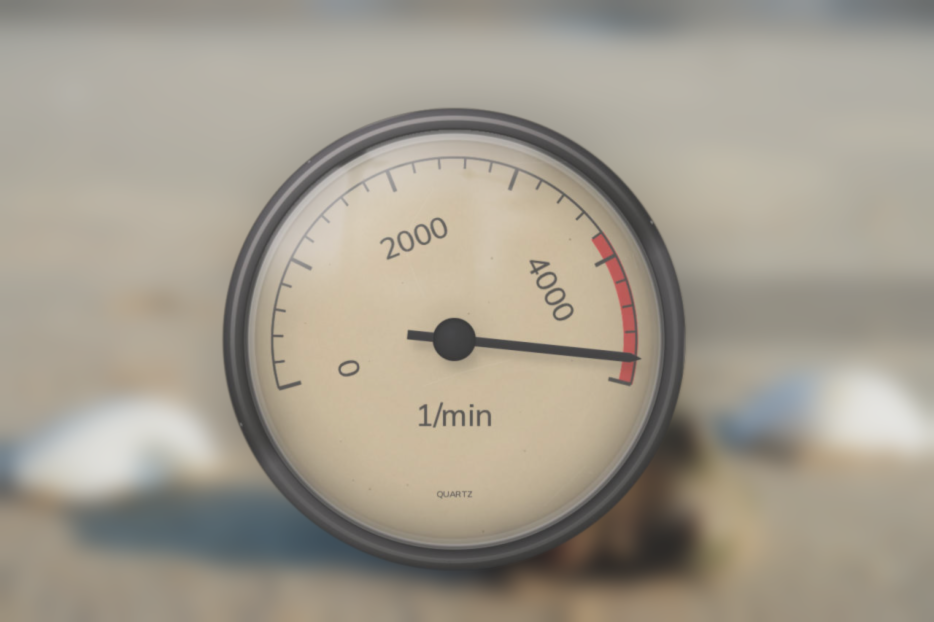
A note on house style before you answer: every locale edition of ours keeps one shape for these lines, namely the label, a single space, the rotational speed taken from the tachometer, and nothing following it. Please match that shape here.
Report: 4800 rpm
